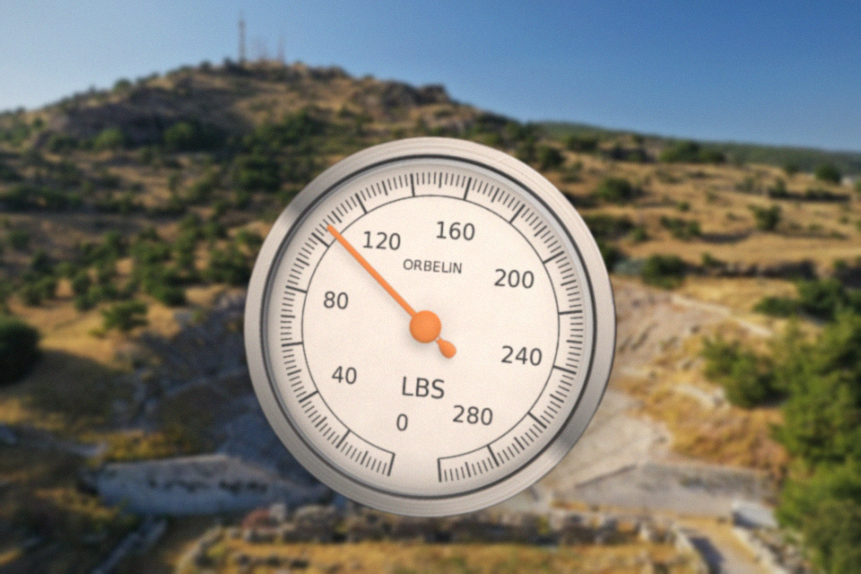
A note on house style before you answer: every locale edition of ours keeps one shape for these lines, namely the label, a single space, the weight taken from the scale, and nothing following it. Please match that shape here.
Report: 106 lb
